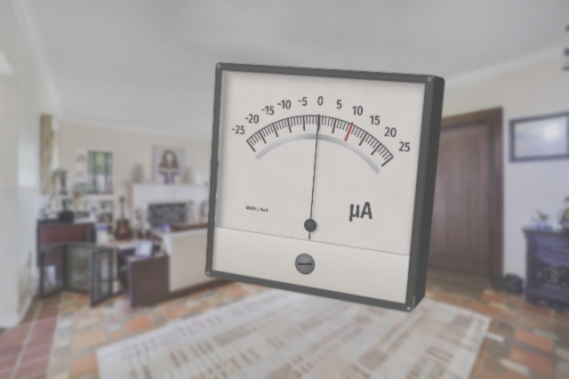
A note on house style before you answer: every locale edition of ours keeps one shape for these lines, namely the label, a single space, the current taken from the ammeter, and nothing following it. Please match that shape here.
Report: 0 µA
